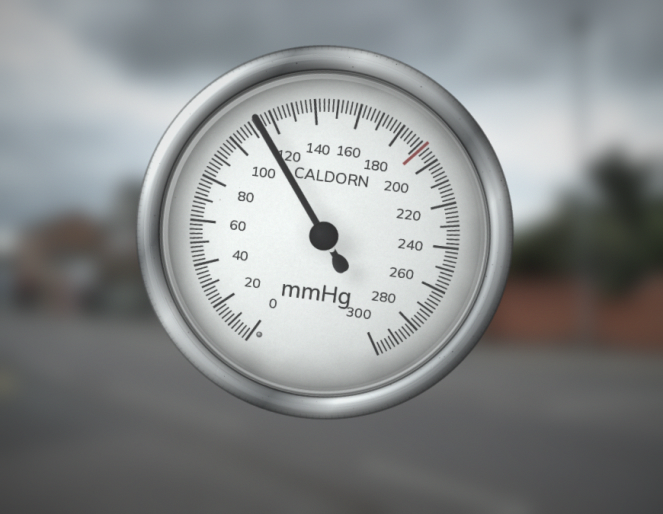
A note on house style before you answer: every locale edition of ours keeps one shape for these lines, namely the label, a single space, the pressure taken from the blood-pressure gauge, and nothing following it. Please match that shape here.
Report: 114 mmHg
